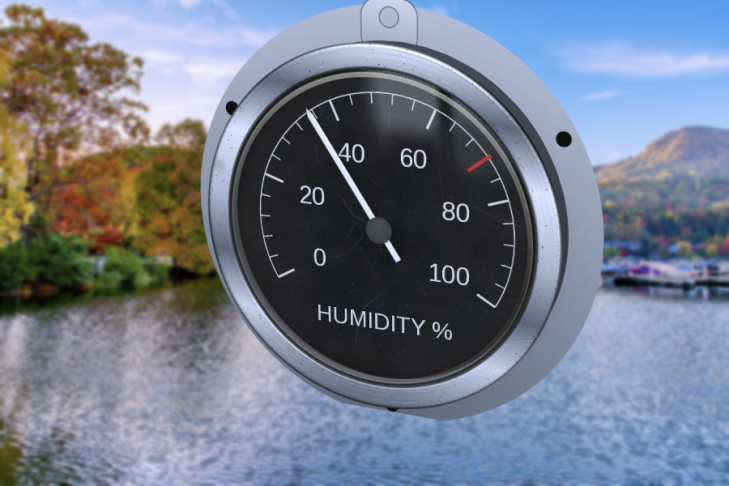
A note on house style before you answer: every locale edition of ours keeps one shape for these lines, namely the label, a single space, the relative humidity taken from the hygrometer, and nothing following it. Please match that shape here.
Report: 36 %
